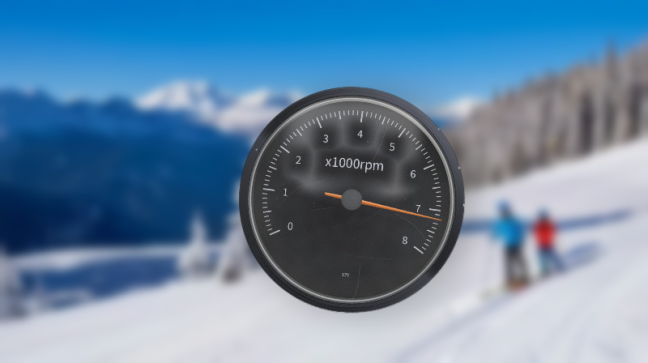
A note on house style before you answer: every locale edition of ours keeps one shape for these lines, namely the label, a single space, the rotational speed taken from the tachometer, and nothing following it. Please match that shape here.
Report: 7200 rpm
